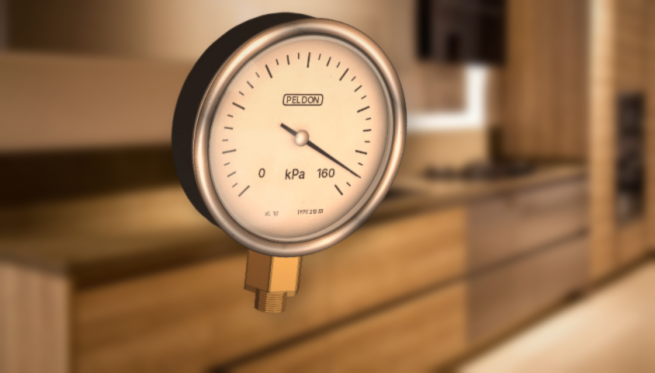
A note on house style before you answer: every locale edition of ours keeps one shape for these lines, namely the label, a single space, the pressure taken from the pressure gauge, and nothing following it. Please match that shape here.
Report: 150 kPa
